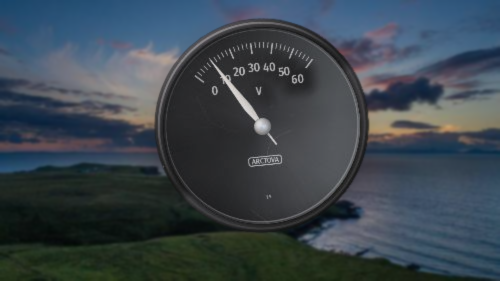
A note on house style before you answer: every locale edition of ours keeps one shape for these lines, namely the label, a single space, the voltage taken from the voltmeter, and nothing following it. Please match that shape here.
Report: 10 V
